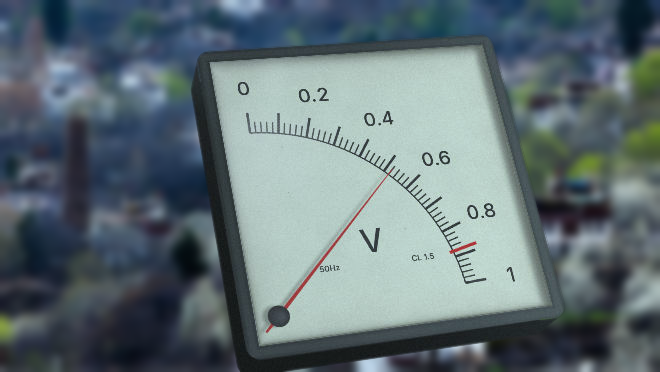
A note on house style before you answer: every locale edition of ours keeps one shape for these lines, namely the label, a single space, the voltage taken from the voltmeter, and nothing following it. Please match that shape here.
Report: 0.52 V
